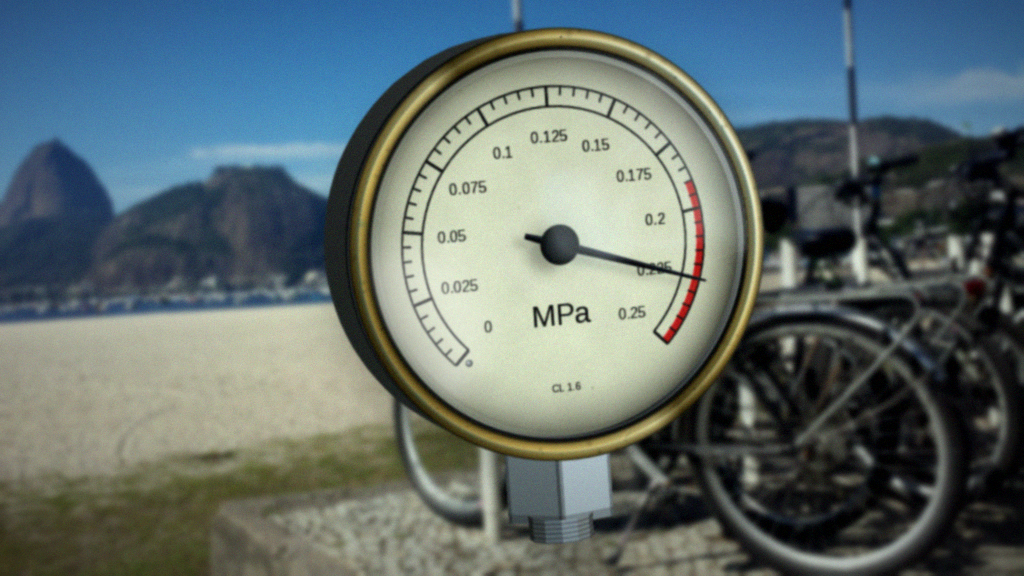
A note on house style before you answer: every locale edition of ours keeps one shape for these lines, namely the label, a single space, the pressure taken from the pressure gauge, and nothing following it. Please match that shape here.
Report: 0.225 MPa
